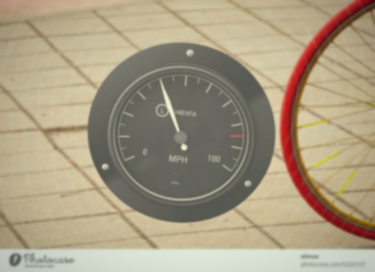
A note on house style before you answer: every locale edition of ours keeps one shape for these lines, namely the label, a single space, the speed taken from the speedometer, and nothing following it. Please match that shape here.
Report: 40 mph
